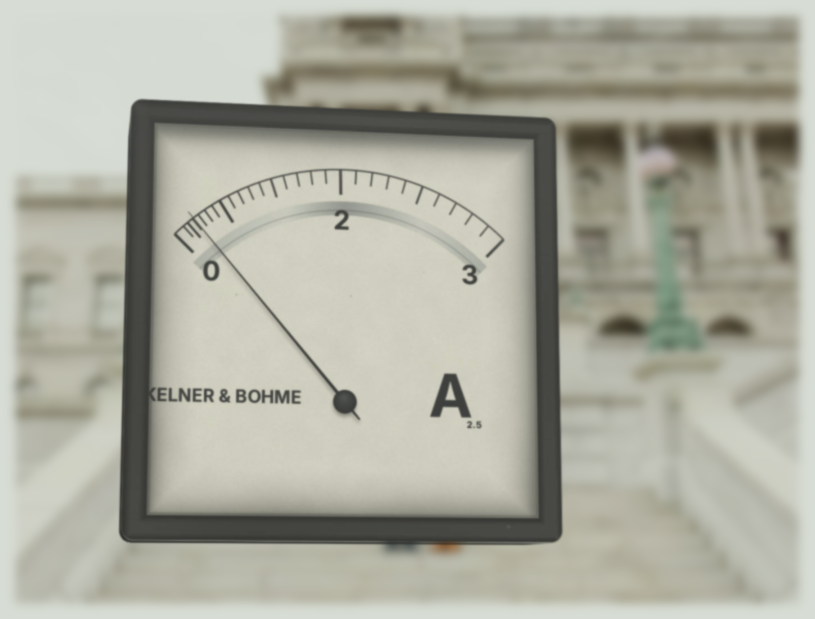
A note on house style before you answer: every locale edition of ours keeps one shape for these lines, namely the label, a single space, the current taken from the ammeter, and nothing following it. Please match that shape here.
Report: 0.6 A
